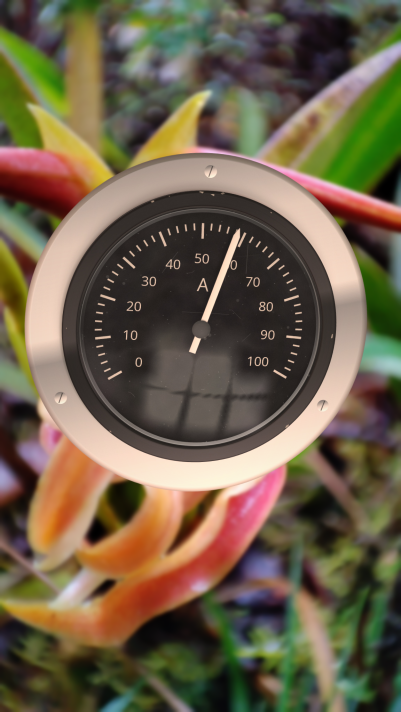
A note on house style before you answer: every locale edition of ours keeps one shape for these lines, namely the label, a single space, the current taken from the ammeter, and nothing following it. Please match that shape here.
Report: 58 A
